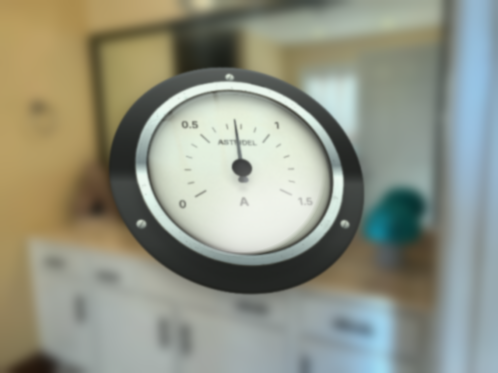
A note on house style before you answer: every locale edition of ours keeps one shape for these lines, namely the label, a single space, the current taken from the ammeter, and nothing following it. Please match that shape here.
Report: 0.75 A
